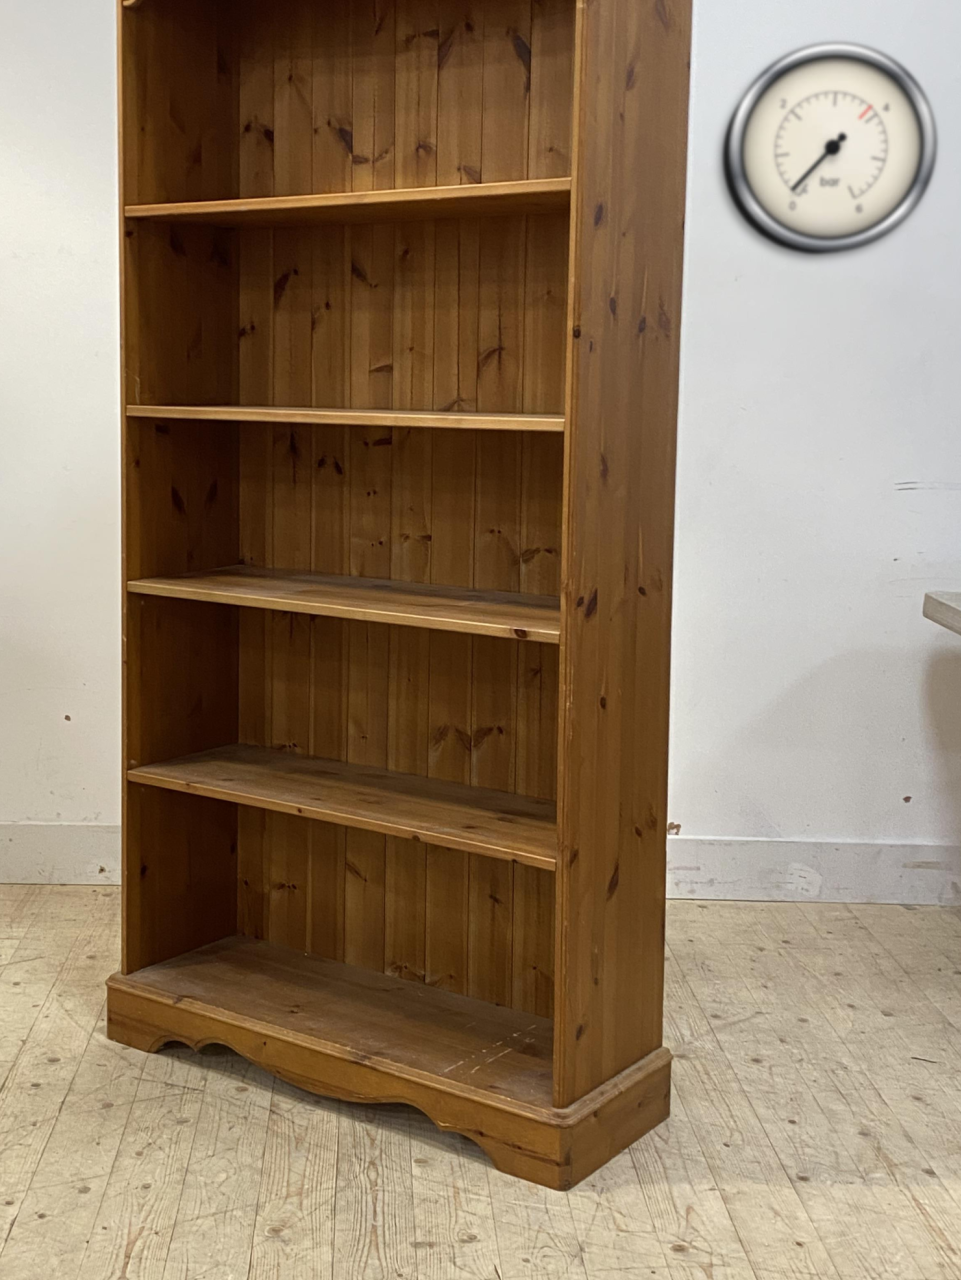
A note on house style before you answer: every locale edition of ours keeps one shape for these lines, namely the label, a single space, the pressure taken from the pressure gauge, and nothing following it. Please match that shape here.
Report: 0.2 bar
